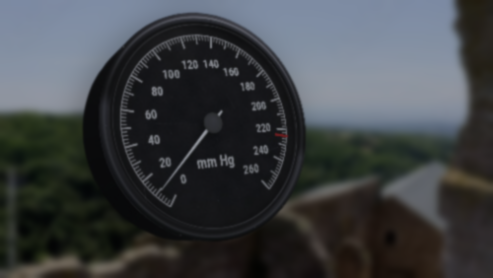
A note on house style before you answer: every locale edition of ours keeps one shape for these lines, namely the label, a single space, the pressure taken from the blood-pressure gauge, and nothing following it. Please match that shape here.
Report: 10 mmHg
